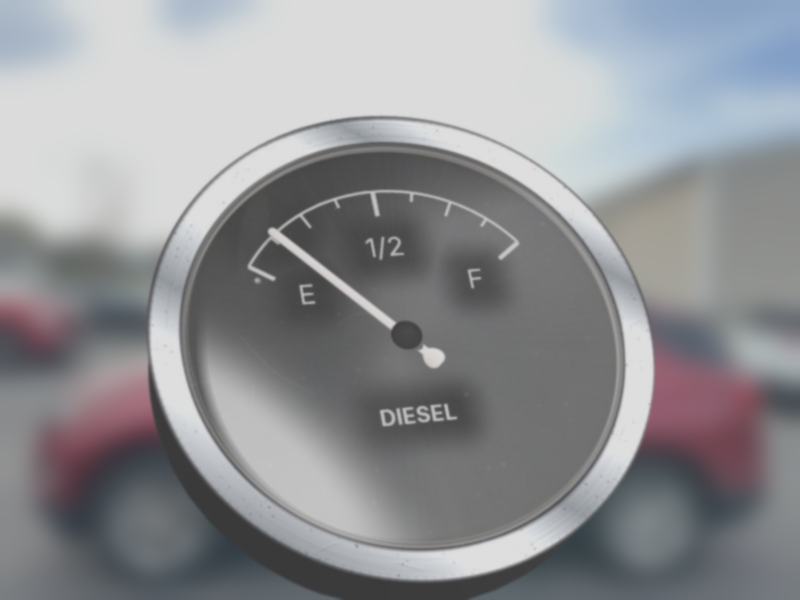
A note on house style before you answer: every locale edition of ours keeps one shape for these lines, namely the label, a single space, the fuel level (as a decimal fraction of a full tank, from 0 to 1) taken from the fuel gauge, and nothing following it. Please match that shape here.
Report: 0.125
